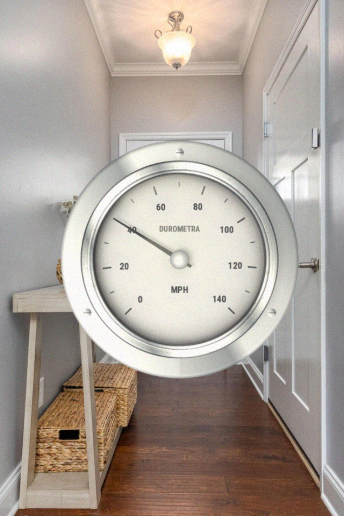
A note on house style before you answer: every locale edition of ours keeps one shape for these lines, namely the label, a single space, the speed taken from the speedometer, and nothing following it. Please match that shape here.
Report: 40 mph
